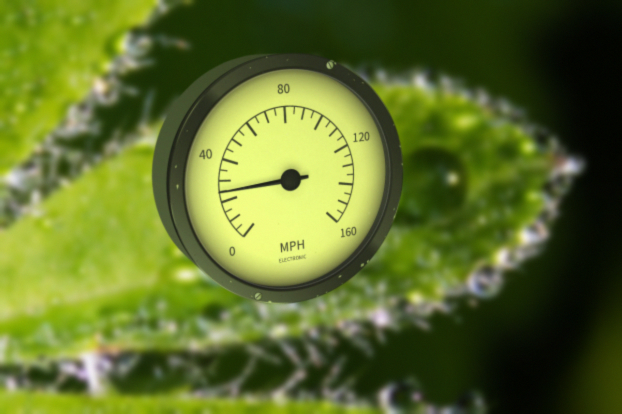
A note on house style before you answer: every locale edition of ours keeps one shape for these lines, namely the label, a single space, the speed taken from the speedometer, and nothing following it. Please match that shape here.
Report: 25 mph
